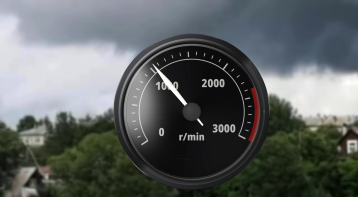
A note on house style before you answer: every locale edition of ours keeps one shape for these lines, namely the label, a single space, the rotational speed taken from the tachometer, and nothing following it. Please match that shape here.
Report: 1050 rpm
